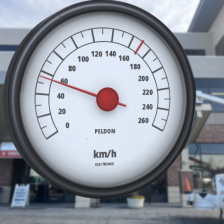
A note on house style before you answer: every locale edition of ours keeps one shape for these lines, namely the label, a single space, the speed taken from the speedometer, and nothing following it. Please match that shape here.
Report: 55 km/h
